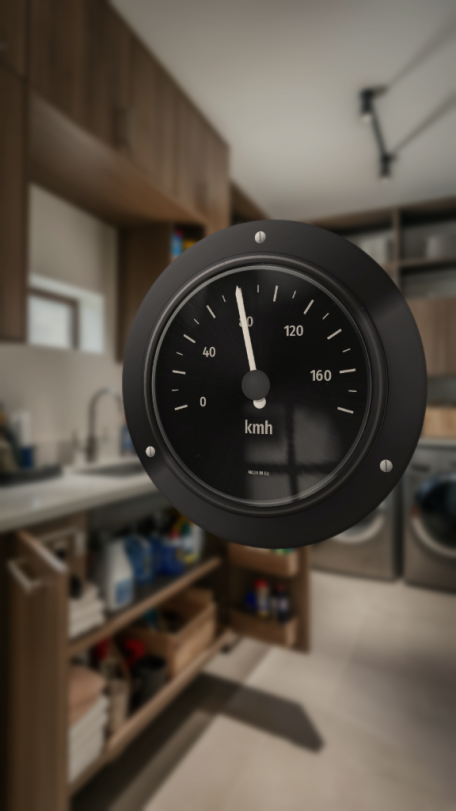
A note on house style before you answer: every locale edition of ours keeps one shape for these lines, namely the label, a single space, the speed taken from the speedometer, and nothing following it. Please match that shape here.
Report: 80 km/h
